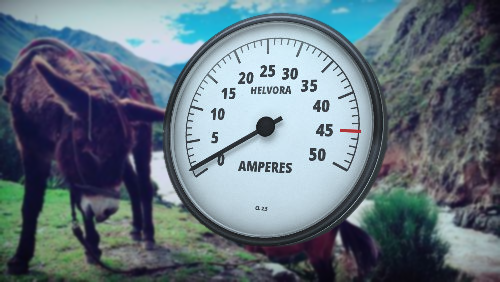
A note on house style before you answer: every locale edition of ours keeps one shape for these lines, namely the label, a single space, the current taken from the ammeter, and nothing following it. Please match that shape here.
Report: 1 A
